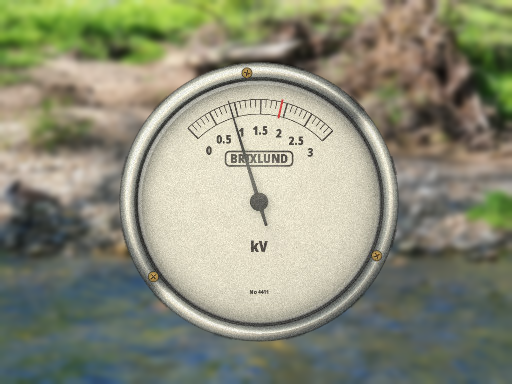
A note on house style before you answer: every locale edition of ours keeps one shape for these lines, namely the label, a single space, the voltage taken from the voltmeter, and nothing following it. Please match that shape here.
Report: 0.9 kV
